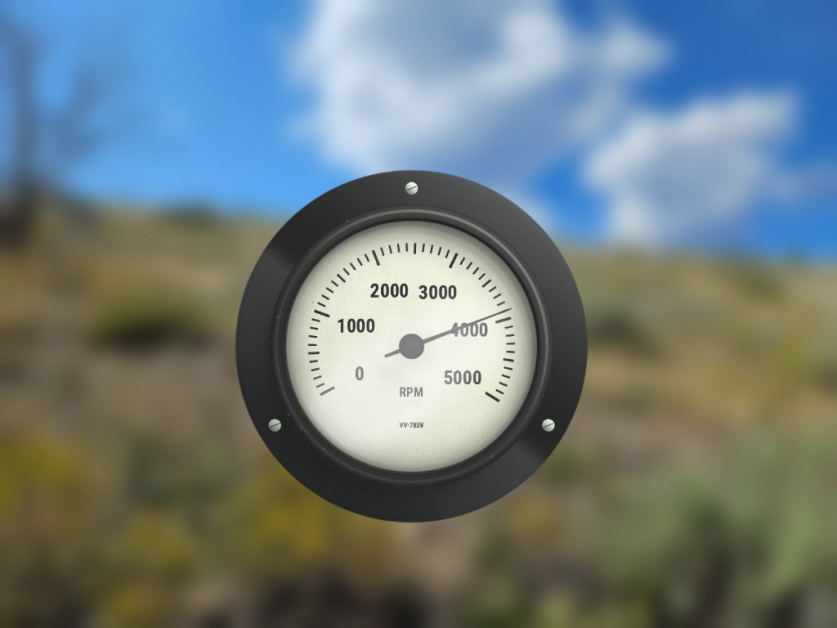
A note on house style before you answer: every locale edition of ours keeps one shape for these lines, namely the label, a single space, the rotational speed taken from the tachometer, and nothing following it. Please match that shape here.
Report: 3900 rpm
